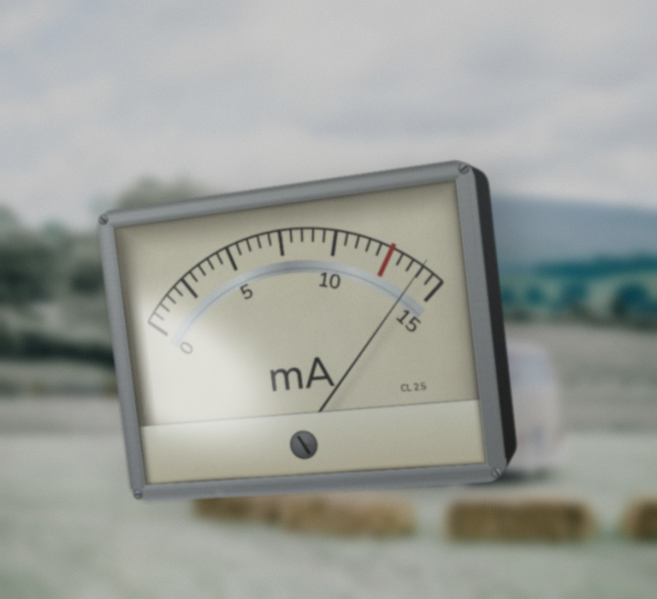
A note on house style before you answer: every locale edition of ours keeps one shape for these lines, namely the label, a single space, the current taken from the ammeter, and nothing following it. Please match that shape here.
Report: 14 mA
